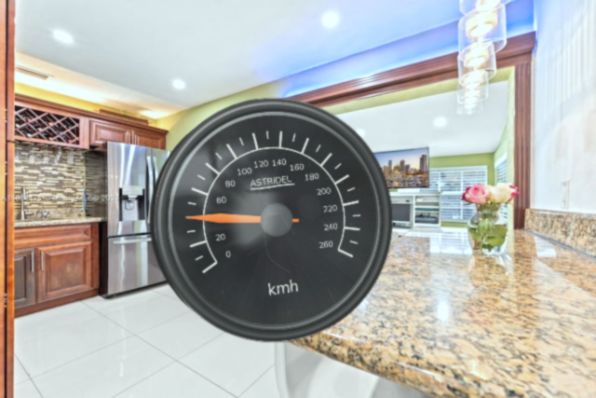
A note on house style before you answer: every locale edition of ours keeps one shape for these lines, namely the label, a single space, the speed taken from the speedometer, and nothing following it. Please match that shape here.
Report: 40 km/h
